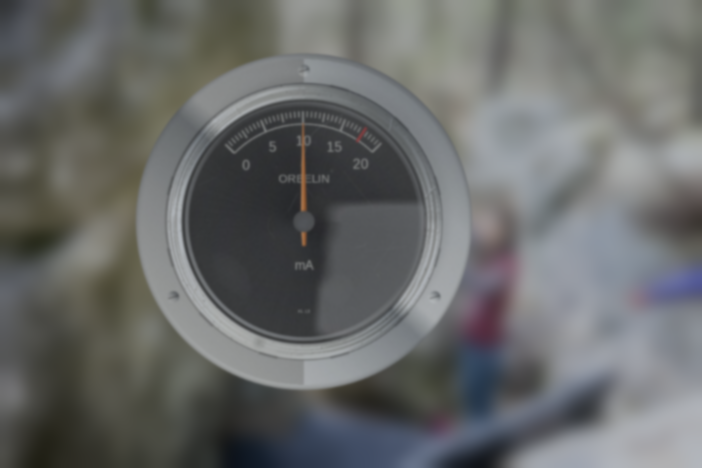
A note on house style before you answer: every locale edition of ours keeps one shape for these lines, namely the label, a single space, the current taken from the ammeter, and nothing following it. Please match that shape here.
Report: 10 mA
